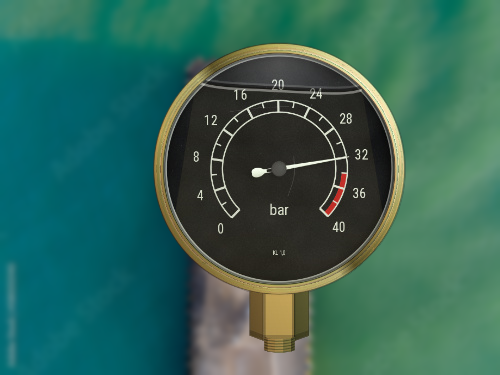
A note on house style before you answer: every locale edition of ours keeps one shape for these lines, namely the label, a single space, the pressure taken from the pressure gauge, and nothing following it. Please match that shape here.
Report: 32 bar
